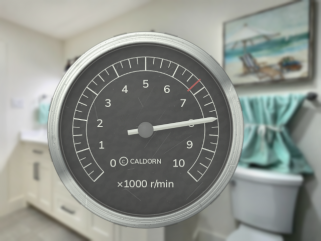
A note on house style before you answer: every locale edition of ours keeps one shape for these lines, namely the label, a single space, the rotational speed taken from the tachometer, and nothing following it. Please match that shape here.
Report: 8000 rpm
